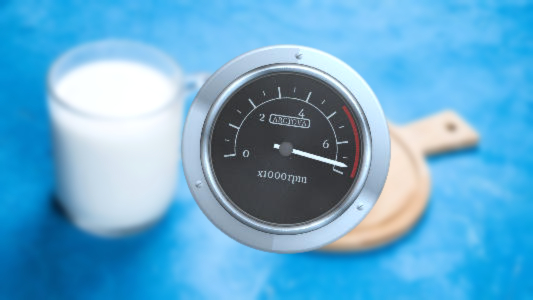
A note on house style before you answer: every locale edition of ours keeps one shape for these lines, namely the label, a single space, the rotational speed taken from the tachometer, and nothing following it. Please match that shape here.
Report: 6750 rpm
